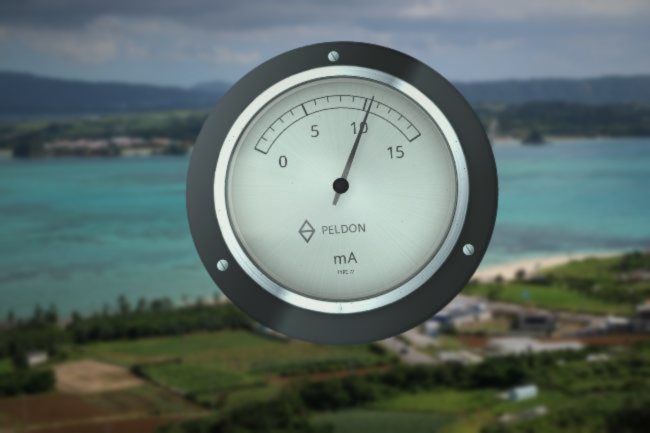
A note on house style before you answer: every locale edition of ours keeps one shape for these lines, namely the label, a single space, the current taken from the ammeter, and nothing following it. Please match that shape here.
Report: 10.5 mA
